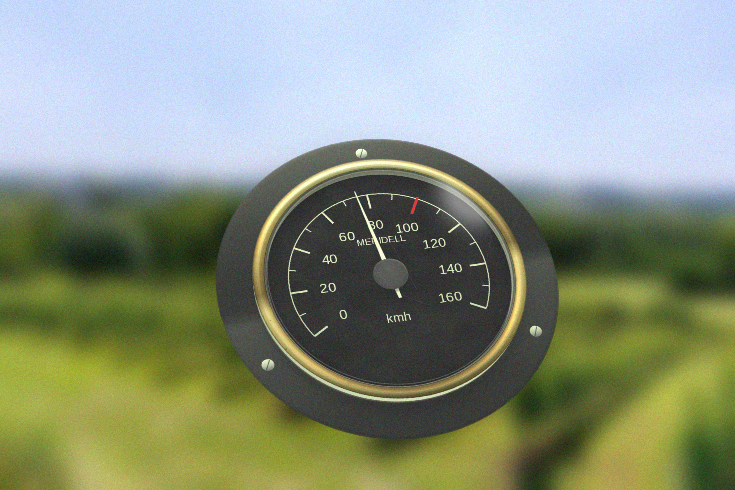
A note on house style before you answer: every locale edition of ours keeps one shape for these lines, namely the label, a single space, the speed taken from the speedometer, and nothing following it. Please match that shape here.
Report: 75 km/h
